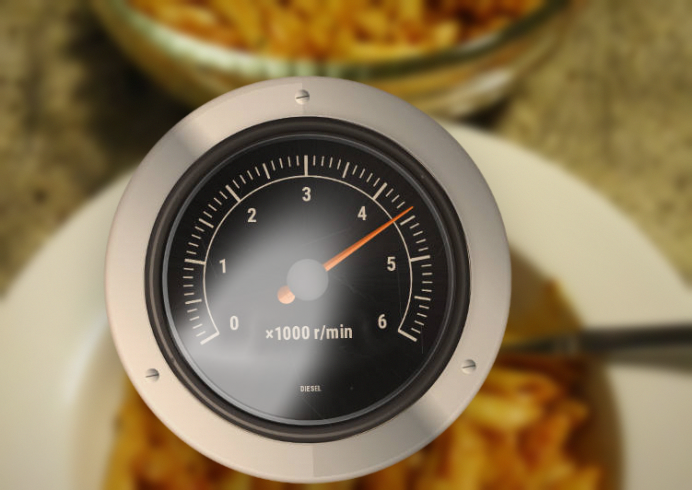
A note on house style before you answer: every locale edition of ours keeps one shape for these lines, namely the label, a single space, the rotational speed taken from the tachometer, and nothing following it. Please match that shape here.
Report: 4400 rpm
